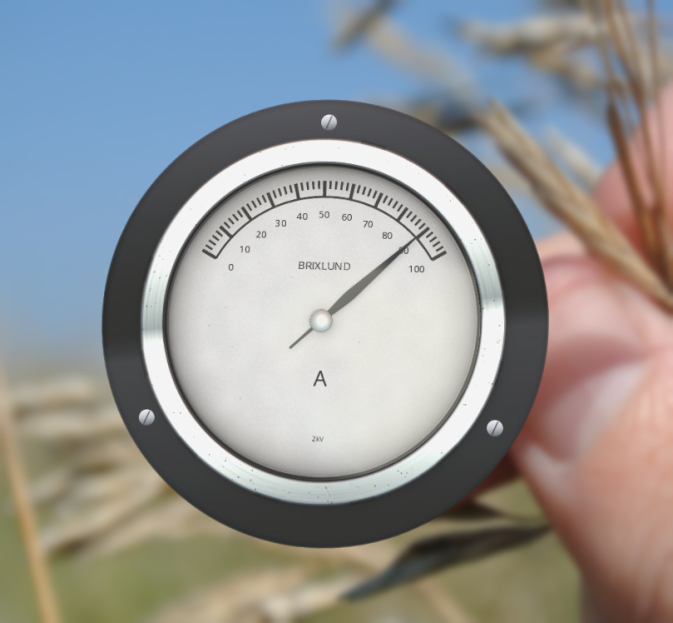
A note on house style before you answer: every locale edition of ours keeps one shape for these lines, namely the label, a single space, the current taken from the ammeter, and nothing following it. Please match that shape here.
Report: 90 A
